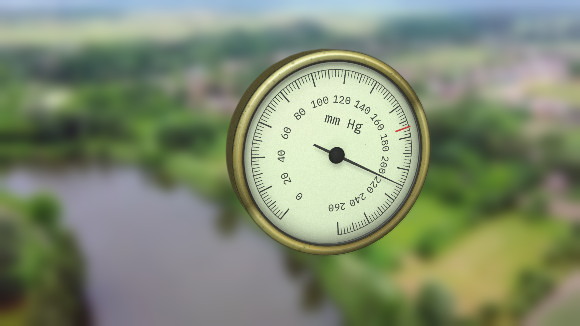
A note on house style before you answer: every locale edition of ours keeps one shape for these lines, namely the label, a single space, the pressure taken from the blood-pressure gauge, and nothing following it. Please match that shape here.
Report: 210 mmHg
